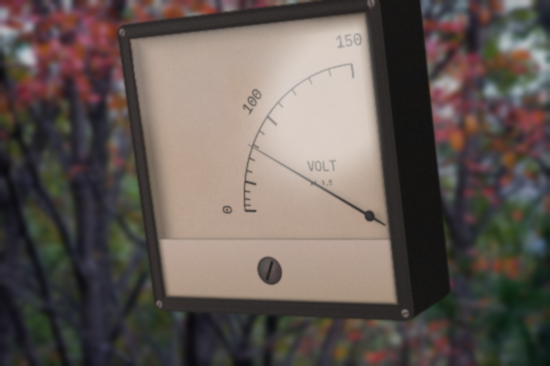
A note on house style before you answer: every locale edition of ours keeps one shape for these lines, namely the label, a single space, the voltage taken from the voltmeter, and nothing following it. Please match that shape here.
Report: 80 V
